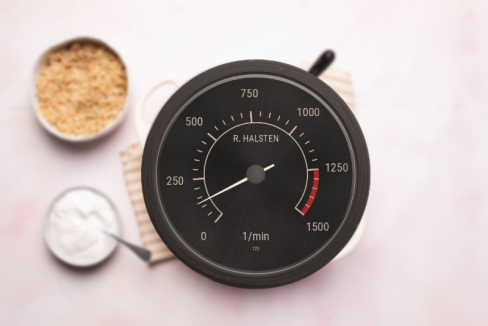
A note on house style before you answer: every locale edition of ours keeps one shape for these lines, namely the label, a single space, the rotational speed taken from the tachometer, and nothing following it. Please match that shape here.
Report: 125 rpm
